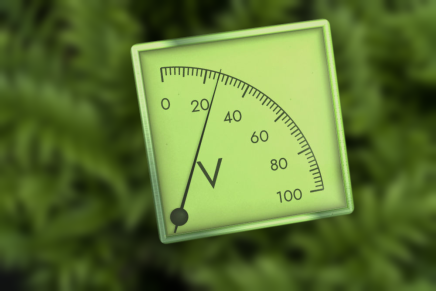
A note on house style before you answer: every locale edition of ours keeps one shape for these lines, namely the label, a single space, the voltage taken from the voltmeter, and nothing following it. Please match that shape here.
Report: 26 V
